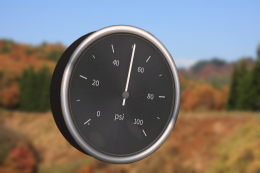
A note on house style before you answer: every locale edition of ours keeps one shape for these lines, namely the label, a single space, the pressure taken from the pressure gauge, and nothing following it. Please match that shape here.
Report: 50 psi
